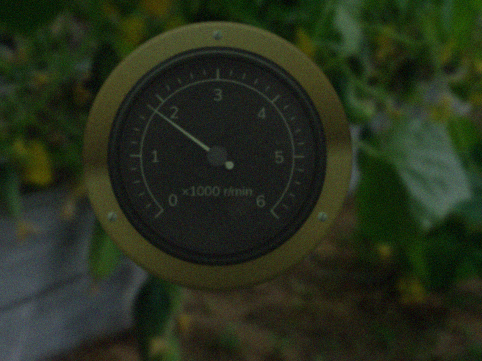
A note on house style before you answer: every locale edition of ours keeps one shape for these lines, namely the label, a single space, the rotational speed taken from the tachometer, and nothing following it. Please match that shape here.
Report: 1800 rpm
